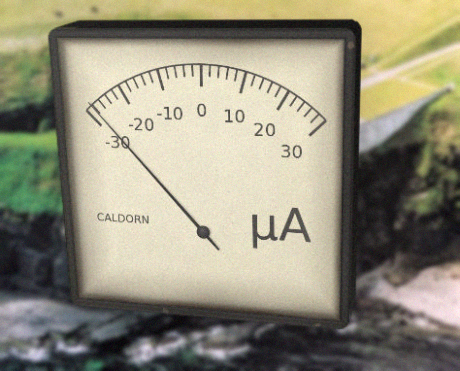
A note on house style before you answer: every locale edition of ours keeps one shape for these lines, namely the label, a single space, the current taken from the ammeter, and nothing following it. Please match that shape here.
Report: -28 µA
